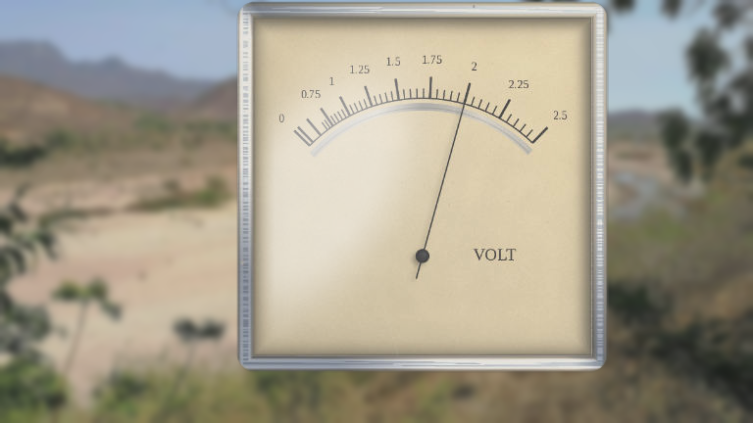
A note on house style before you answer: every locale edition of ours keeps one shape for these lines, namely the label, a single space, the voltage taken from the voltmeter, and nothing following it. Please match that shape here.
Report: 2 V
